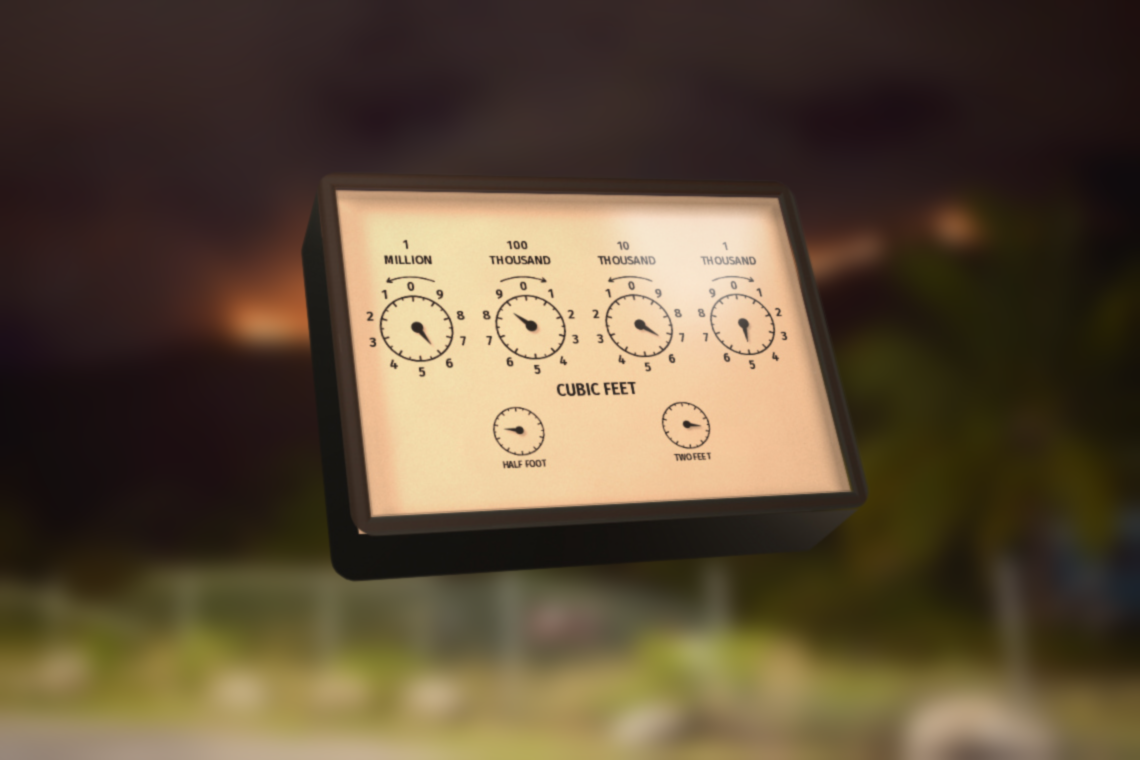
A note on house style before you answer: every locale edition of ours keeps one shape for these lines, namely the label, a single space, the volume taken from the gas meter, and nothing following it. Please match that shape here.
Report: 586500 ft³
